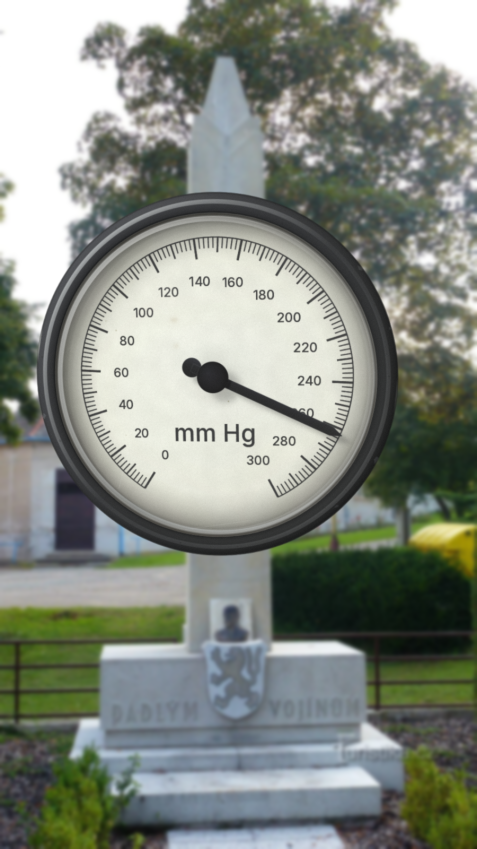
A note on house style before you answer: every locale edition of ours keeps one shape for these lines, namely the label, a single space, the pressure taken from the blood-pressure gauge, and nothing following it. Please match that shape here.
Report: 262 mmHg
